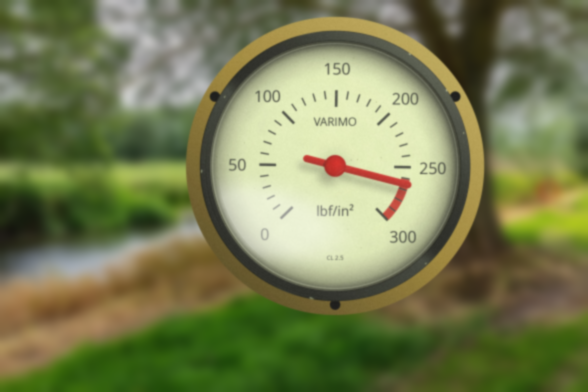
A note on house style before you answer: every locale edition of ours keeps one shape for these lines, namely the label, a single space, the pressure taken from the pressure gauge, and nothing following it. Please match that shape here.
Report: 265 psi
